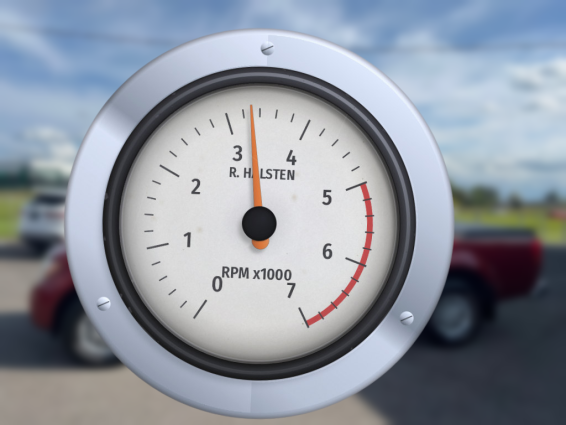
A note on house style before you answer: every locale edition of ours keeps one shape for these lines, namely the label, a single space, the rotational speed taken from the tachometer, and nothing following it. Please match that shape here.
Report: 3300 rpm
